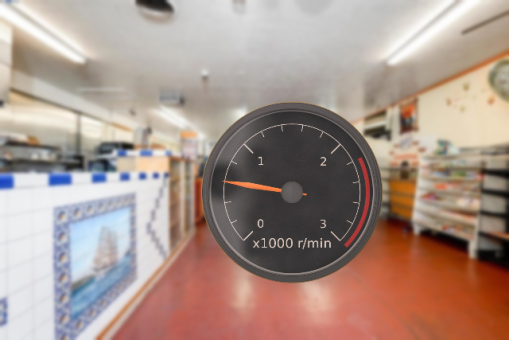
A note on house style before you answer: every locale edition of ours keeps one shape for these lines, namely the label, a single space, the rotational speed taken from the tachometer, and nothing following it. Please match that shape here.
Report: 600 rpm
